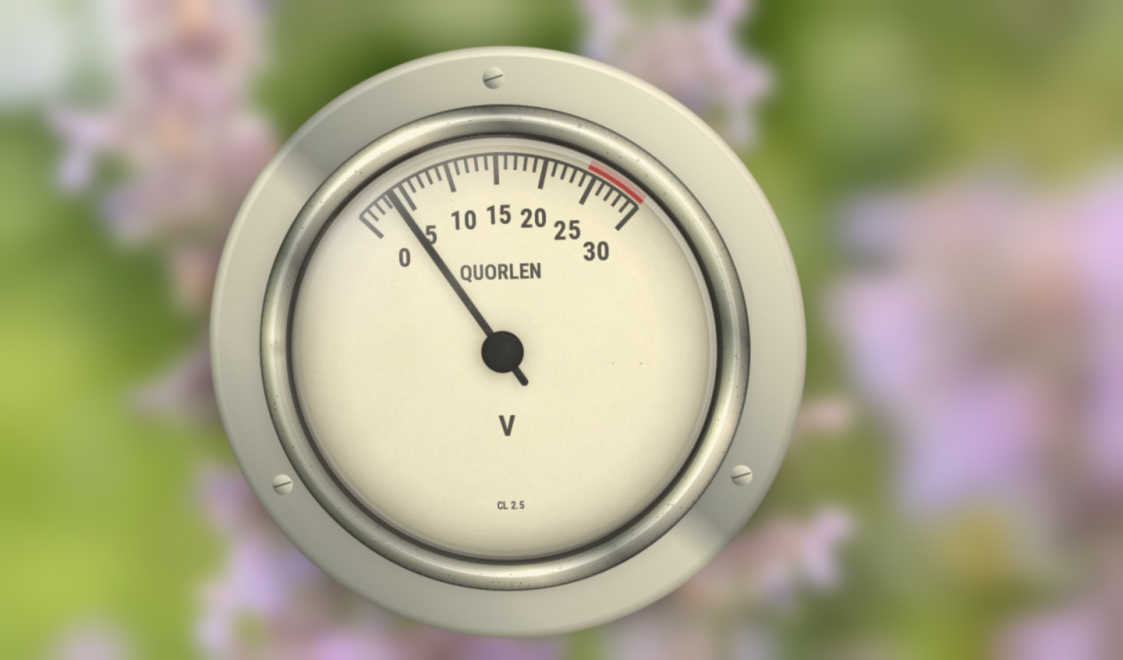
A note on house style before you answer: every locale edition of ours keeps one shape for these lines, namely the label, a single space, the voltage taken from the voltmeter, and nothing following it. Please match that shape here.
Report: 4 V
